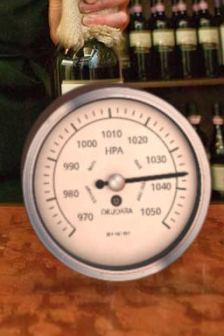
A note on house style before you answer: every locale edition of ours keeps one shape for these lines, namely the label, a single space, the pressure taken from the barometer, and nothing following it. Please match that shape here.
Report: 1036 hPa
